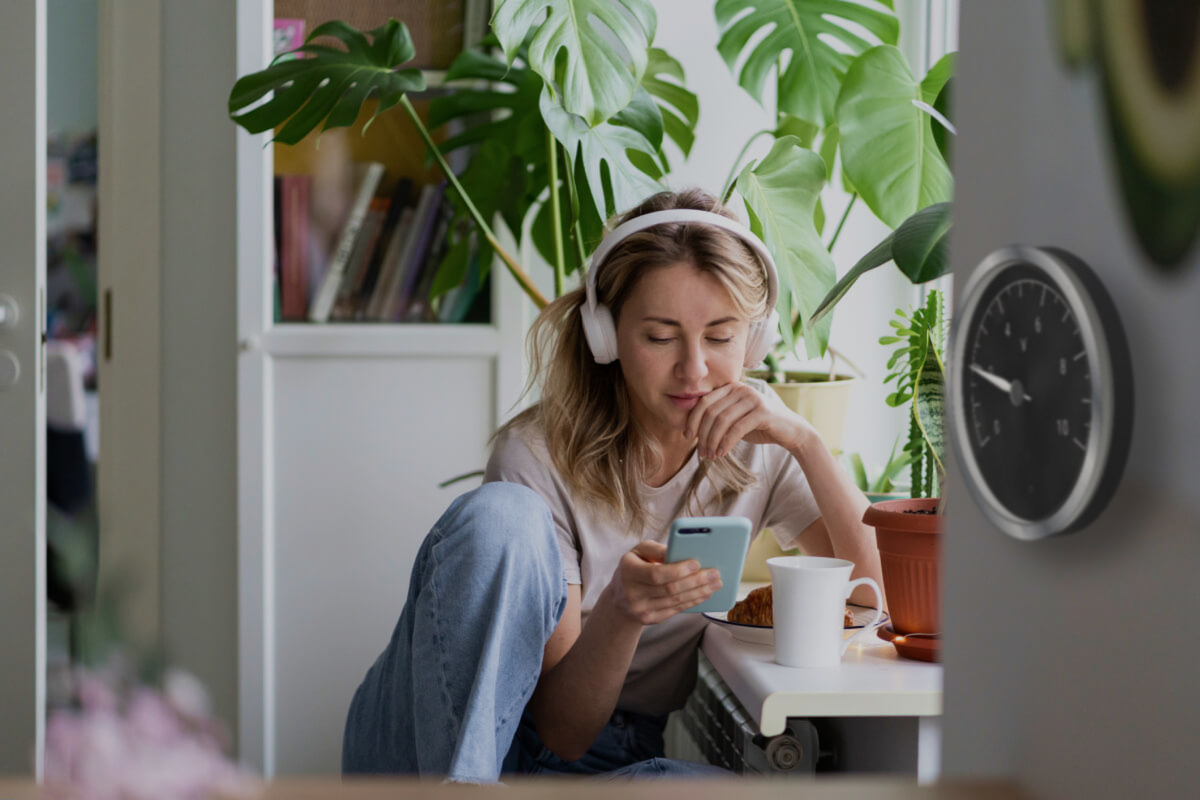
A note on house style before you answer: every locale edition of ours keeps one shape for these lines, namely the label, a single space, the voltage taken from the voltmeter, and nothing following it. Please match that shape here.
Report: 2 V
